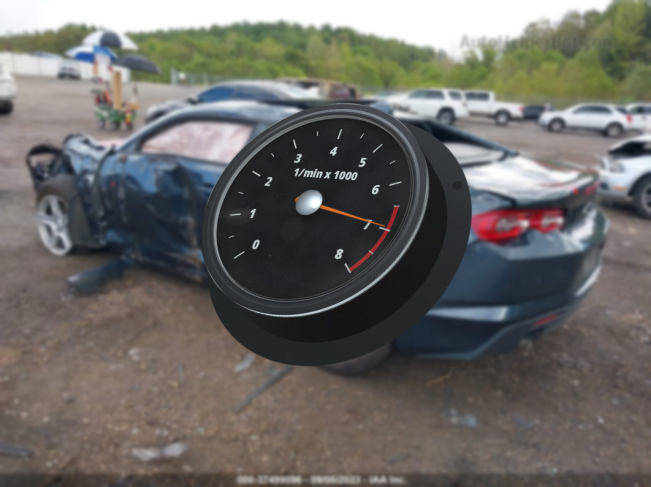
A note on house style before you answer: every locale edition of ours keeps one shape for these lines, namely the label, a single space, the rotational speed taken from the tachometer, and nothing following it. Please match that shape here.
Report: 7000 rpm
